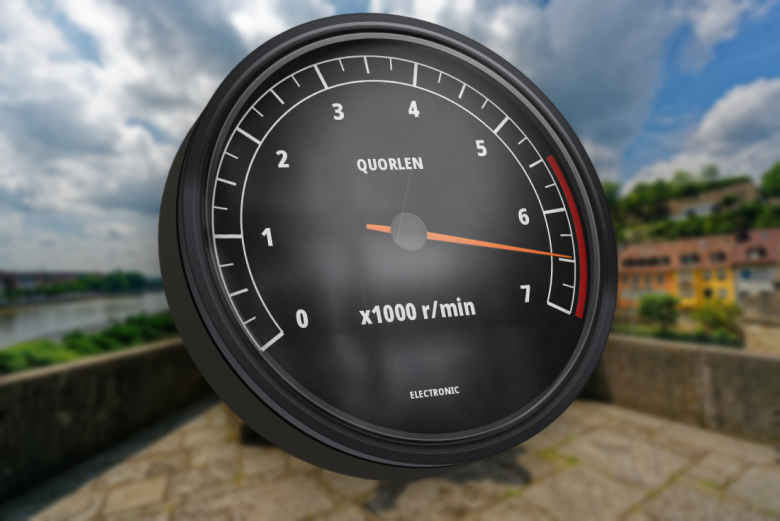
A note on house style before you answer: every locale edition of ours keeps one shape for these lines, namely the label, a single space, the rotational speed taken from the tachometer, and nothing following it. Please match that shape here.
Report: 6500 rpm
